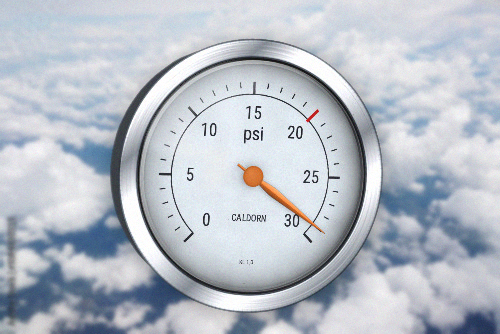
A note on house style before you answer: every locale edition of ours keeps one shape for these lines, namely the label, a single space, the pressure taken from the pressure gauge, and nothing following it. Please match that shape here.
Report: 29 psi
